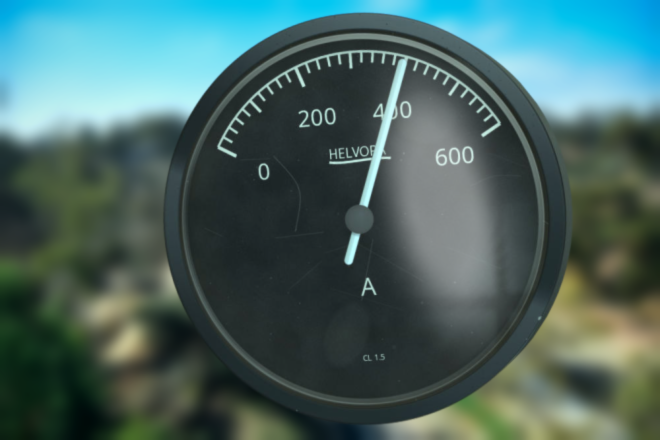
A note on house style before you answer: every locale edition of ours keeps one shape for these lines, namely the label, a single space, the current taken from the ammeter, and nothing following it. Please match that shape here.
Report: 400 A
